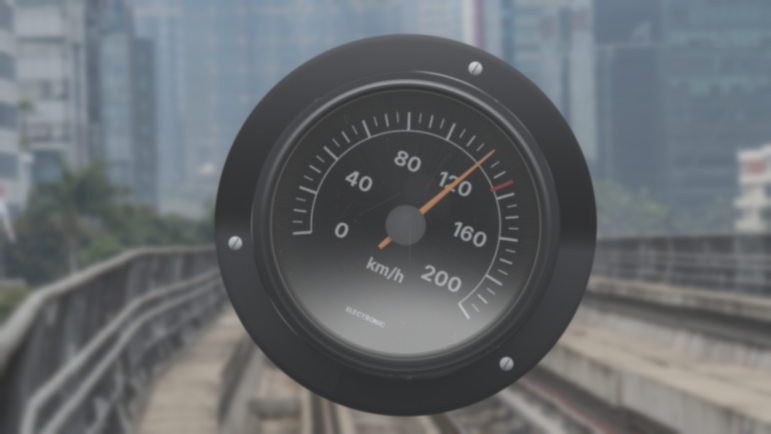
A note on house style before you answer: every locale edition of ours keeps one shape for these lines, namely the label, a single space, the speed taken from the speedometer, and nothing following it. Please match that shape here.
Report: 120 km/h
